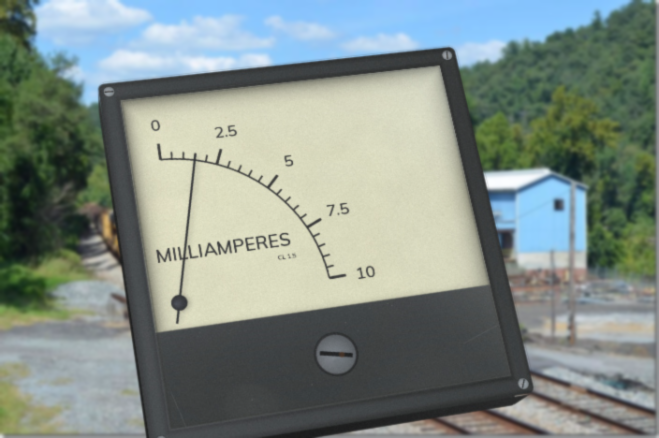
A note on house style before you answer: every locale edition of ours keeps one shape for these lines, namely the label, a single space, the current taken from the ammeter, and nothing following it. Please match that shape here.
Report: 1.5 mA
